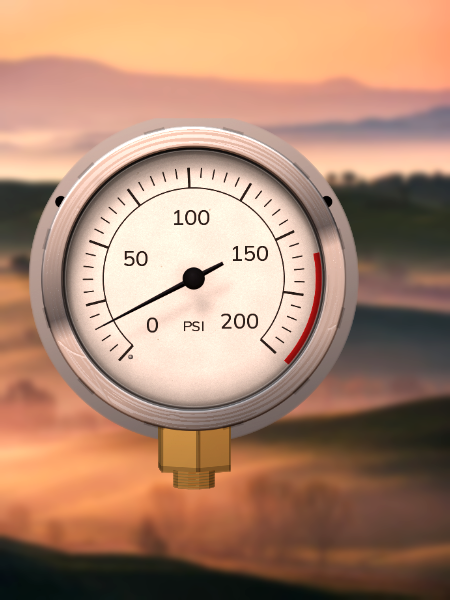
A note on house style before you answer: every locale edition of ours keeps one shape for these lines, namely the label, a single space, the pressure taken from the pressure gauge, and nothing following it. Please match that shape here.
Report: 15 psi
